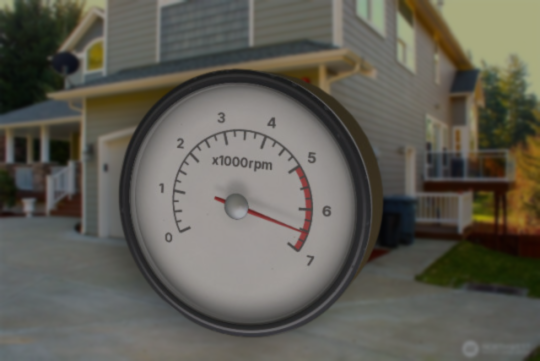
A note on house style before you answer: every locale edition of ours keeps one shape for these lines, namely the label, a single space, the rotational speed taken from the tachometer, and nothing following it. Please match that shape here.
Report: 6500 rpm
